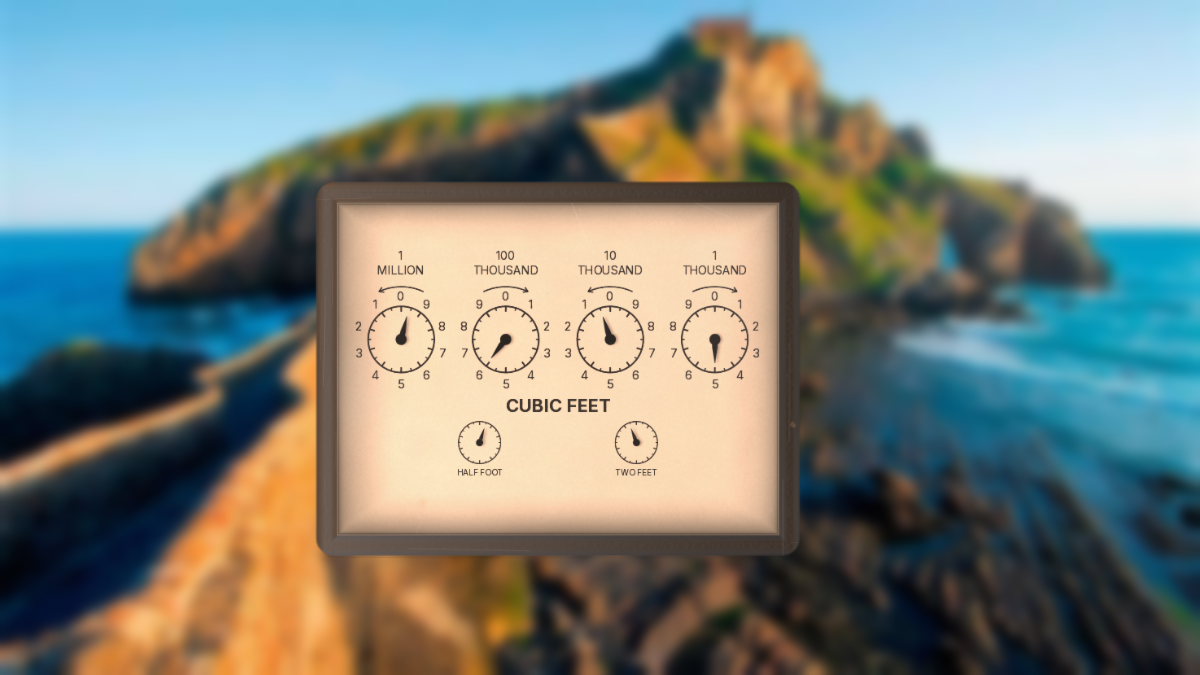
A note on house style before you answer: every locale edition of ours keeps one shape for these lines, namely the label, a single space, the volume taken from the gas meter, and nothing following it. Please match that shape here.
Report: 960500 ft³
